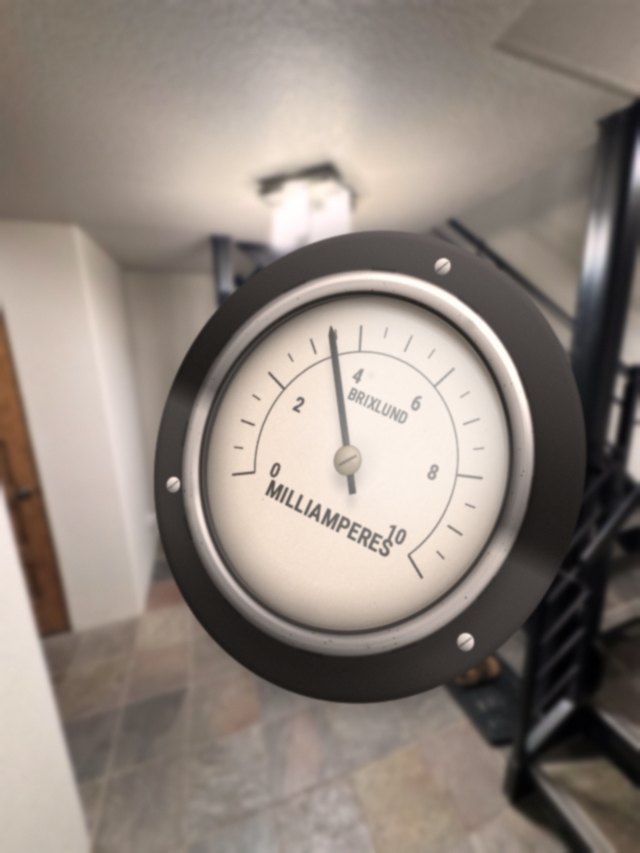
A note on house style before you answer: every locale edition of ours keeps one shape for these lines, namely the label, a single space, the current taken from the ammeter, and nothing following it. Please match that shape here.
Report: 3.5 mA
